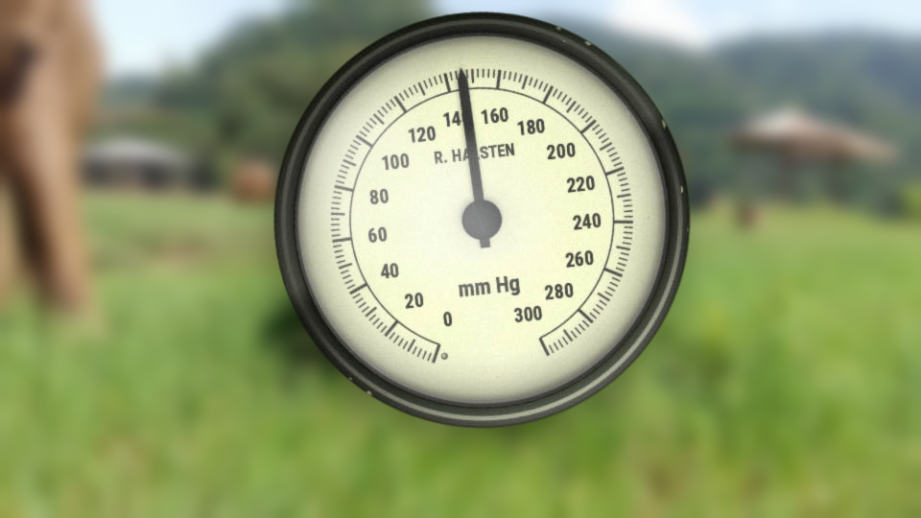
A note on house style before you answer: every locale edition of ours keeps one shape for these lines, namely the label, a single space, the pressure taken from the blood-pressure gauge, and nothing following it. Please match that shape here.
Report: 146 mmHg
